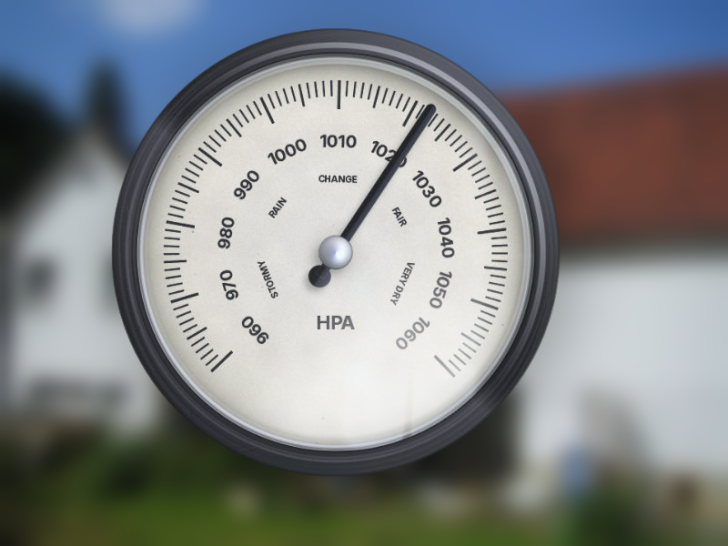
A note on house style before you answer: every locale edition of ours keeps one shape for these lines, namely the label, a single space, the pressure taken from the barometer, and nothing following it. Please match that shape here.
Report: 1022 hPa
